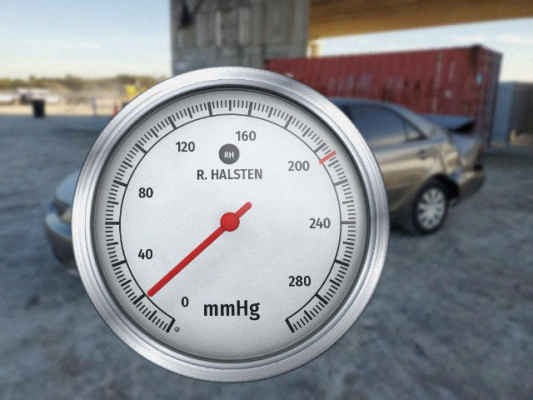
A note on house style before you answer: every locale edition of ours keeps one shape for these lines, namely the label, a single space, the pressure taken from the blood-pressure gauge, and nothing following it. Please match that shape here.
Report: 18 mmHg
